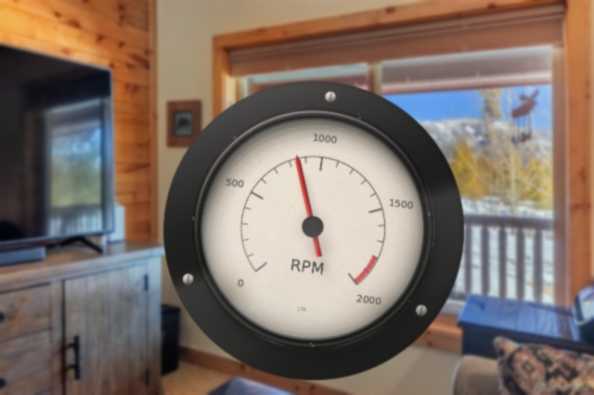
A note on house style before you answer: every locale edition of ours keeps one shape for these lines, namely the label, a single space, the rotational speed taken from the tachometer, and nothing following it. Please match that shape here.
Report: 850 rpm
